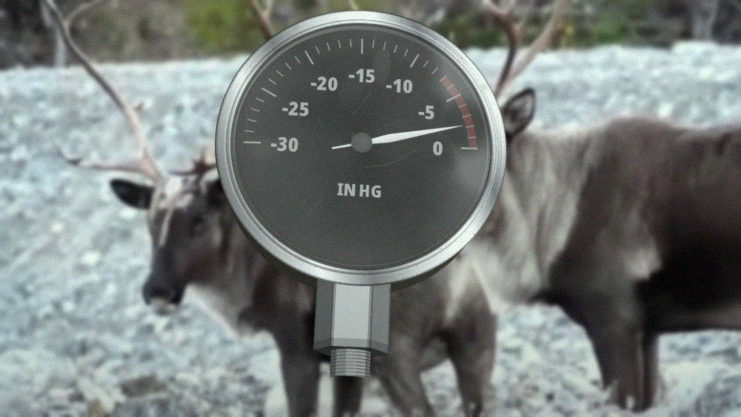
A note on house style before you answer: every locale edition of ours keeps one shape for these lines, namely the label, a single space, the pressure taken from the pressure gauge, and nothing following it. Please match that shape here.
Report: -2 inHg
